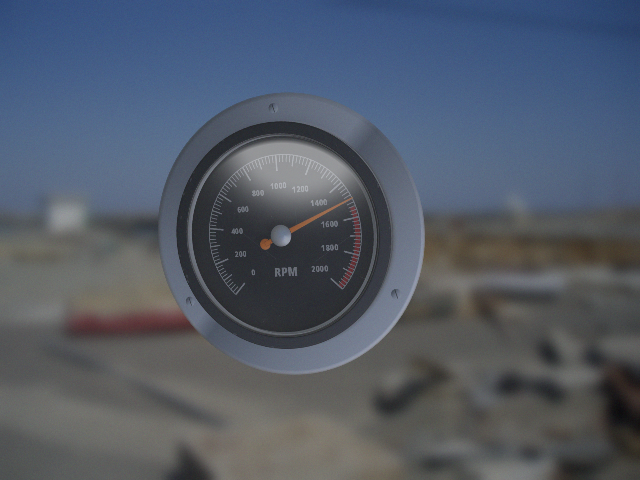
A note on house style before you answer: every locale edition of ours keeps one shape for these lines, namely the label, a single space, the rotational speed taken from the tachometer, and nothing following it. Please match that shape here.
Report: 1500 rpm
